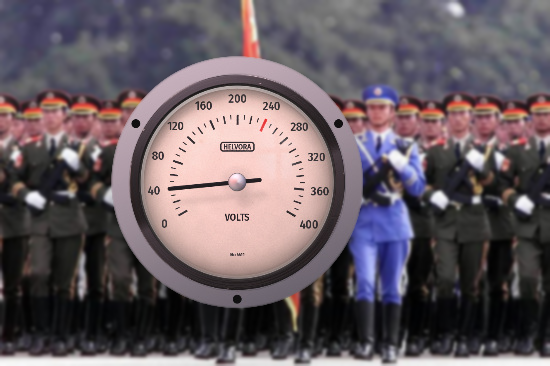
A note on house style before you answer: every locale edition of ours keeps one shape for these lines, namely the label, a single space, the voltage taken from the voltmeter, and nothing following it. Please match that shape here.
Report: 40 V
